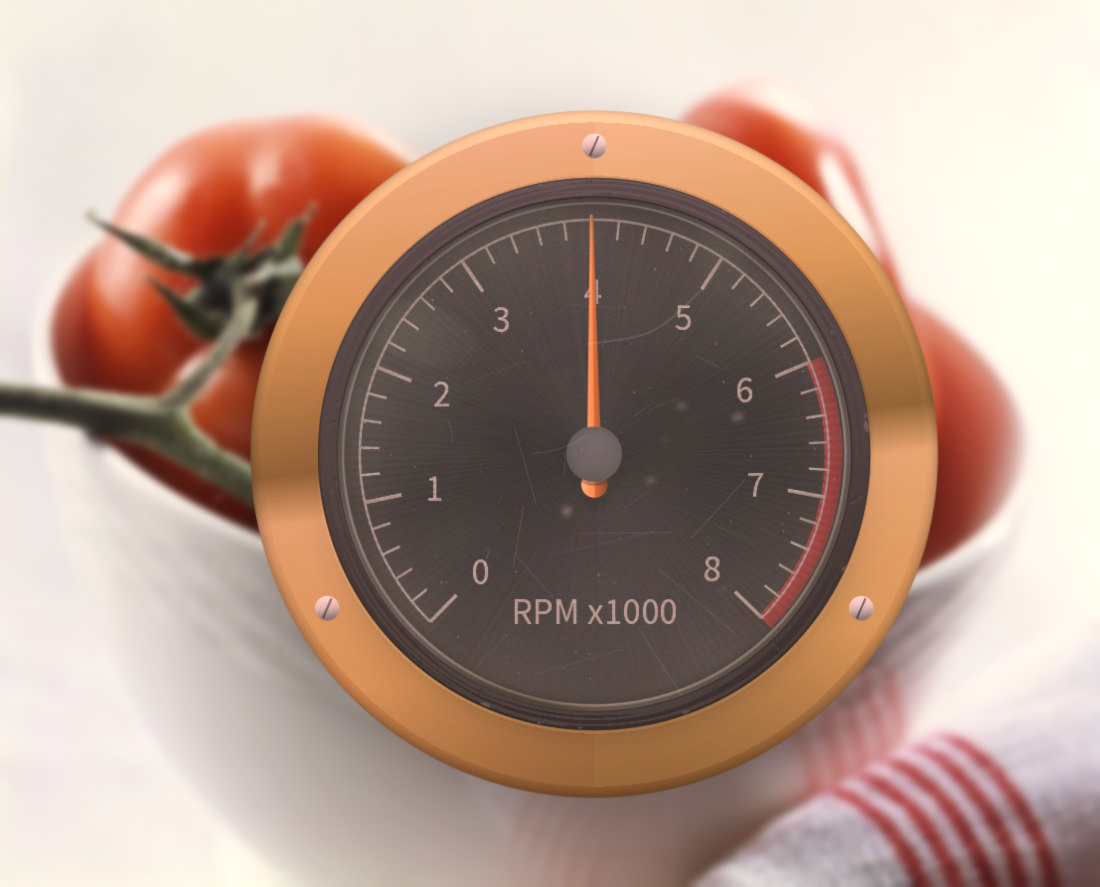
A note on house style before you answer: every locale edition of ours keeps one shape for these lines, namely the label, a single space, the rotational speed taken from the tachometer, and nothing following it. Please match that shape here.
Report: 4000 rpm
